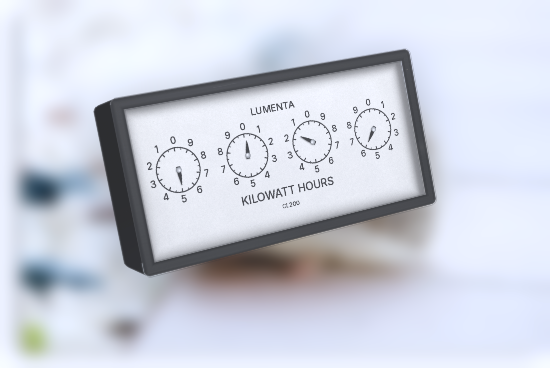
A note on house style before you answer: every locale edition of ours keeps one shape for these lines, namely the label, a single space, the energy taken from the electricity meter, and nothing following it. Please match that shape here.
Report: 5016 kWh
